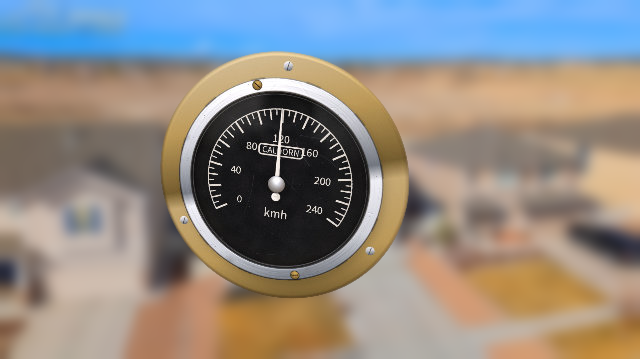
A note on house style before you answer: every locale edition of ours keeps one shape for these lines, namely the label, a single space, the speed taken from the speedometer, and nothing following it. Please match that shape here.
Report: 120 km/h
